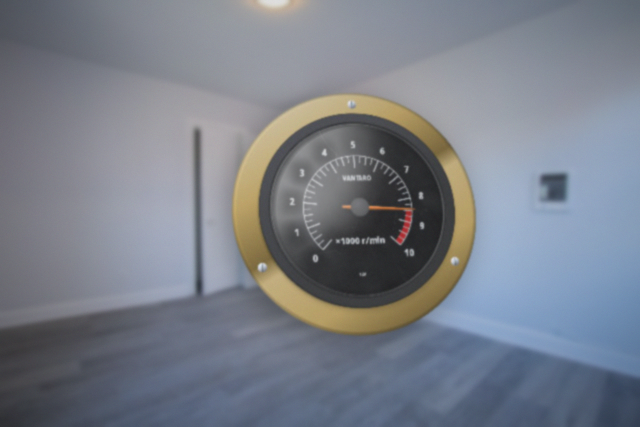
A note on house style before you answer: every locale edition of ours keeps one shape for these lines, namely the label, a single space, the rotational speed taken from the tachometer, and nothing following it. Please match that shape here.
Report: 8500 rpm
